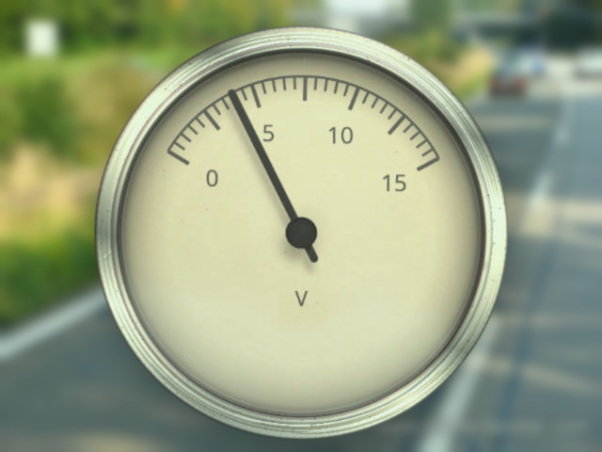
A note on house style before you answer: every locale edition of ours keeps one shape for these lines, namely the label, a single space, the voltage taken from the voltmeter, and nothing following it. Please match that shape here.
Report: 4 V
